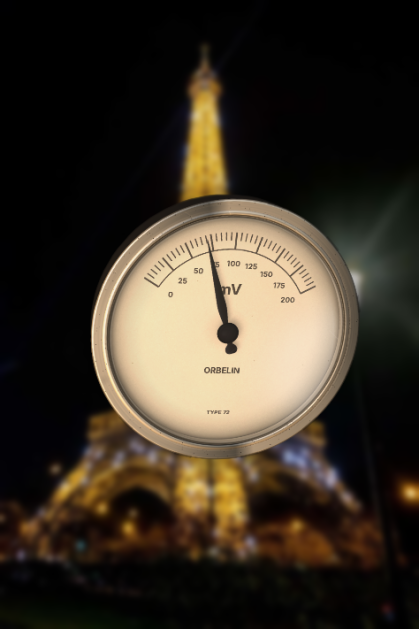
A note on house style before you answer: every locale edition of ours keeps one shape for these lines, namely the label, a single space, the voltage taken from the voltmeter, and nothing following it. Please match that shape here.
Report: 70 mV
